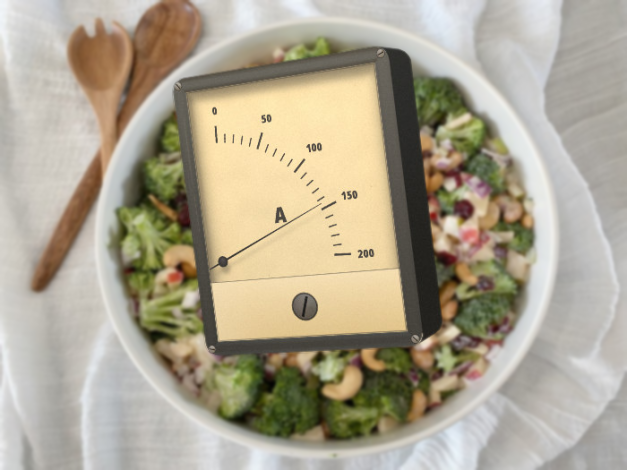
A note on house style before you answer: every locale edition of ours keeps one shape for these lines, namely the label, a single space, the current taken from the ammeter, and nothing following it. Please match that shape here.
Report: 145 A
